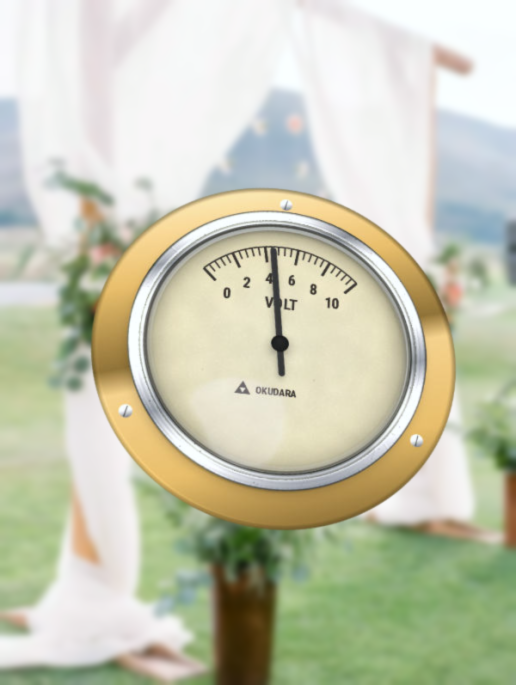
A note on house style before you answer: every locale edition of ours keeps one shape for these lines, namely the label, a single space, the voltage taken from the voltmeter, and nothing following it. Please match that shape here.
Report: 4.4 V
